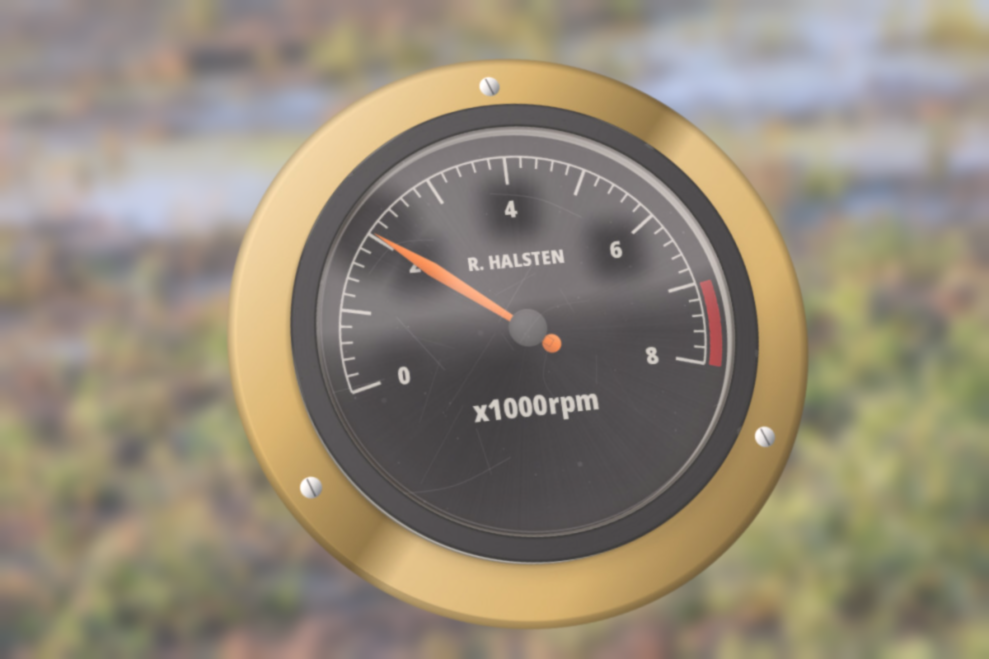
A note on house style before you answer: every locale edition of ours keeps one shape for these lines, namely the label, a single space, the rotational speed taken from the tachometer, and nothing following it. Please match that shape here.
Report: 2000 rpm
